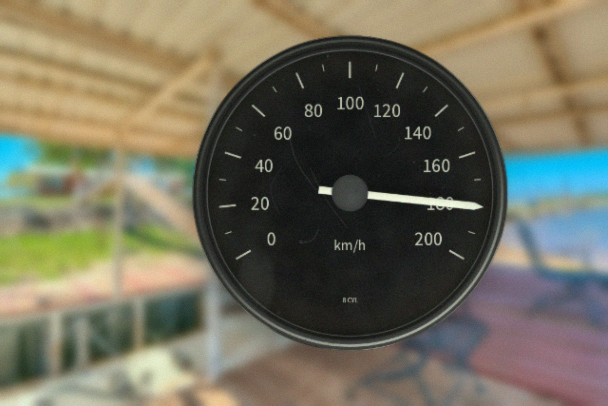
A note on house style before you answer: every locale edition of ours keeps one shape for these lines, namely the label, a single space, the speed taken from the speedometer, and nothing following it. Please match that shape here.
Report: 180 km/h
